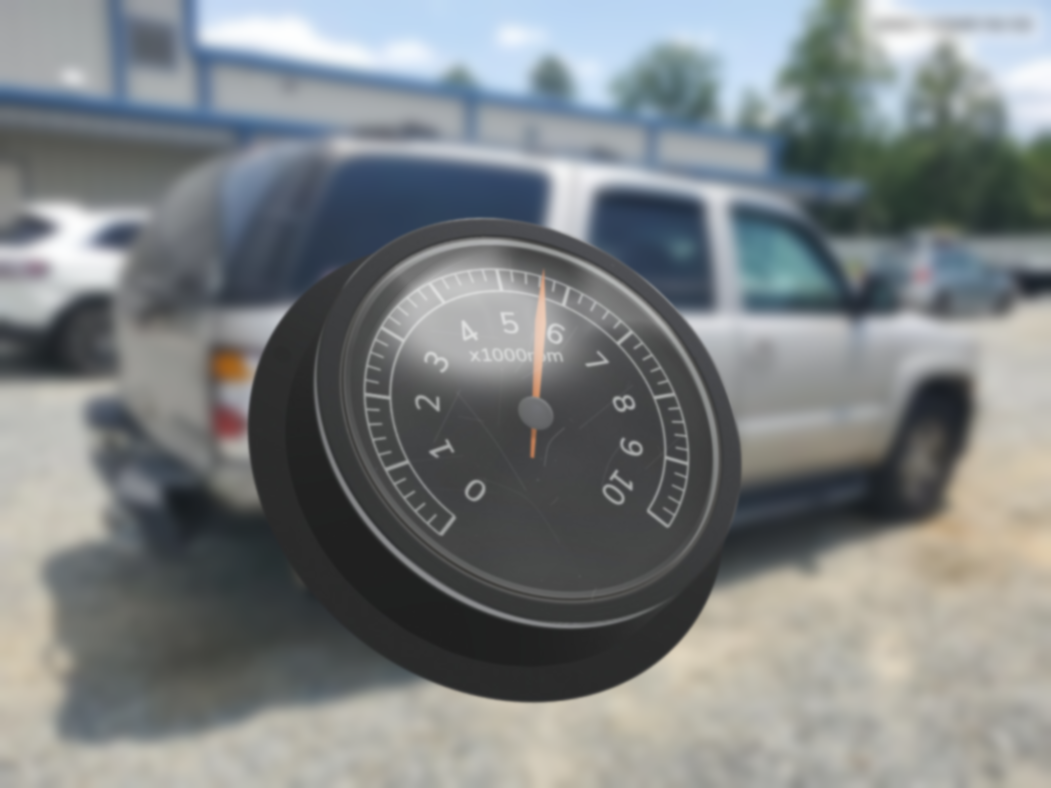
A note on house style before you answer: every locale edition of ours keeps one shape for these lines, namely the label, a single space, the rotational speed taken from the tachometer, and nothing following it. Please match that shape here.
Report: 5600 rpm
